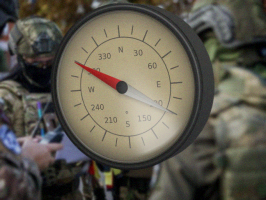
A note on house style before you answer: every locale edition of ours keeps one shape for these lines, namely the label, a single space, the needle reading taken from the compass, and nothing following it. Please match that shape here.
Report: 300 °
